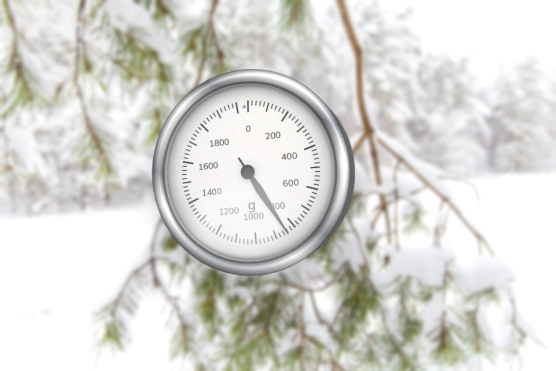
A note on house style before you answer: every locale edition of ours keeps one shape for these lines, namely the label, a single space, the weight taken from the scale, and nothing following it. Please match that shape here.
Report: 840 g
